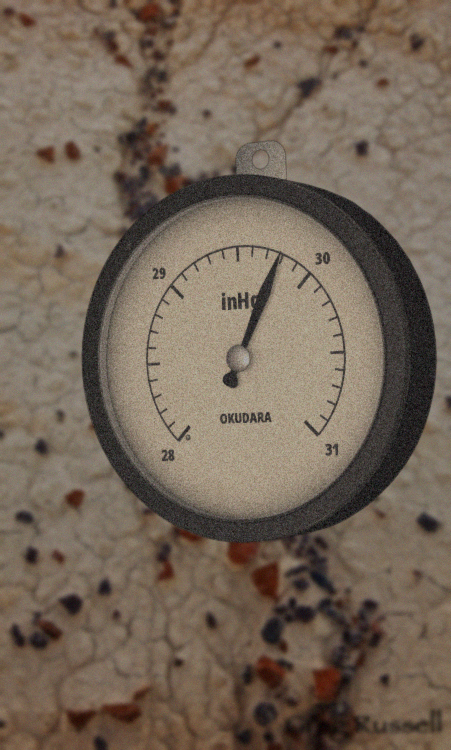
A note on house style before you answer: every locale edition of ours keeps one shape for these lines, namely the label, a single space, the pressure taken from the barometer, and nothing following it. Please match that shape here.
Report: 29.8 inHg
